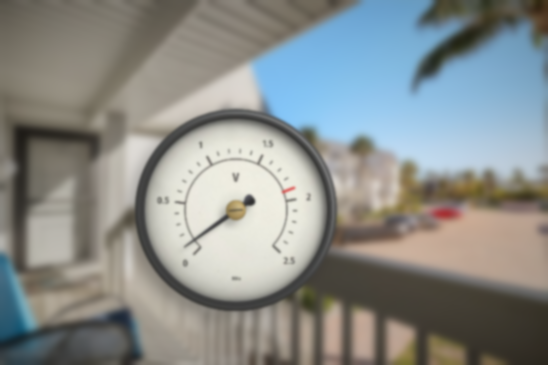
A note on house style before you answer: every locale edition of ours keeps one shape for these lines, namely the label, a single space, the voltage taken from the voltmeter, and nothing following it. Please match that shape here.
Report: 0.1 V
